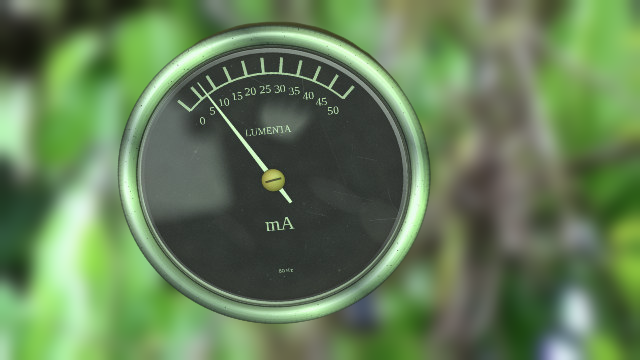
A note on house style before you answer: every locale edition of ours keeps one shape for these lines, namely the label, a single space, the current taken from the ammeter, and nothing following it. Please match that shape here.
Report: 7.5 mA
